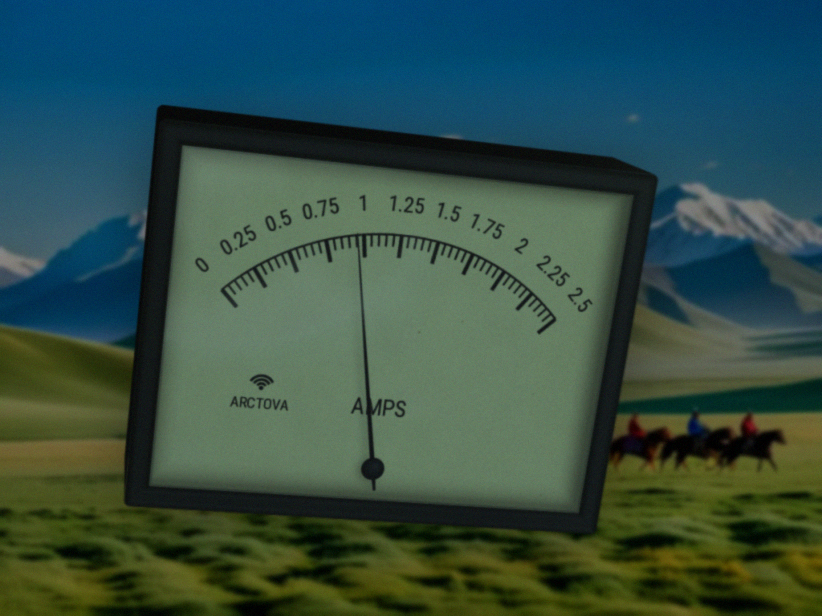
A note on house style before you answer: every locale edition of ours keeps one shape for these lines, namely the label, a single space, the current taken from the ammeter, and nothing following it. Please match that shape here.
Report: 0.95 A
